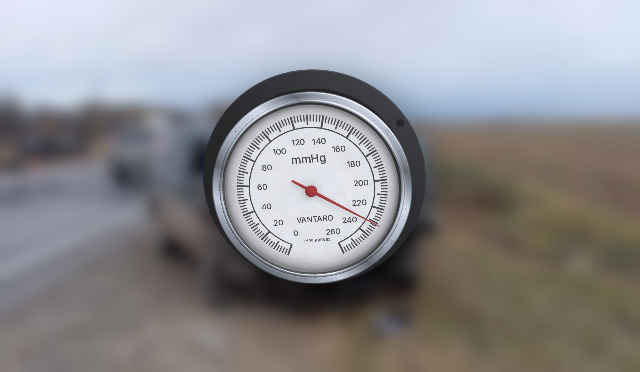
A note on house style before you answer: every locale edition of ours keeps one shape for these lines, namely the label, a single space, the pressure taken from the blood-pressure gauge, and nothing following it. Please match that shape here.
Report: 230 mmHg
